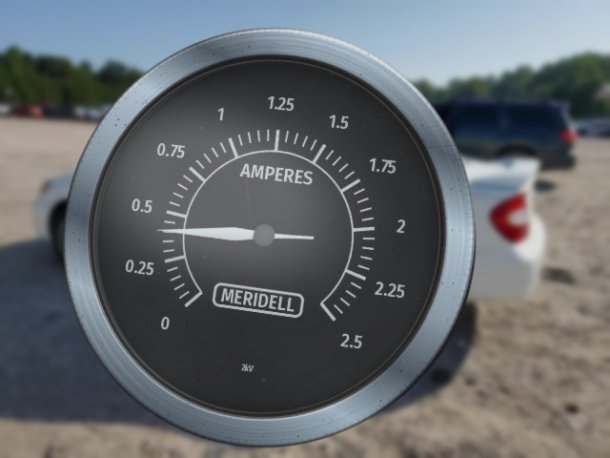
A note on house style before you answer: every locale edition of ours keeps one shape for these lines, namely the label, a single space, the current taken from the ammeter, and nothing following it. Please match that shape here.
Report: 0.4 A
